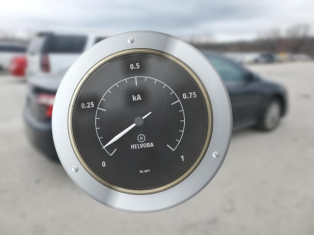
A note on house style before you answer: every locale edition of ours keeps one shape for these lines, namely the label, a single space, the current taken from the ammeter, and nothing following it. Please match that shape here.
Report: 0.05 kA
